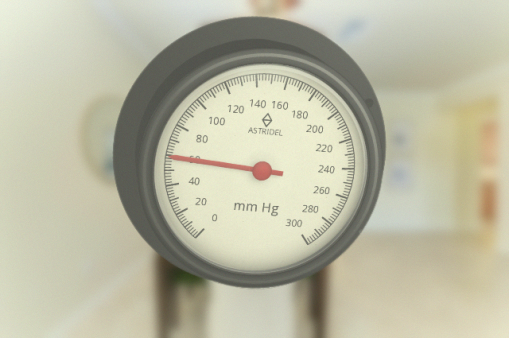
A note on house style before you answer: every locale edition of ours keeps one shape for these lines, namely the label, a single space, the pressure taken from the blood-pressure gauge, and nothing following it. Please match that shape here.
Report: 60 mmHg
